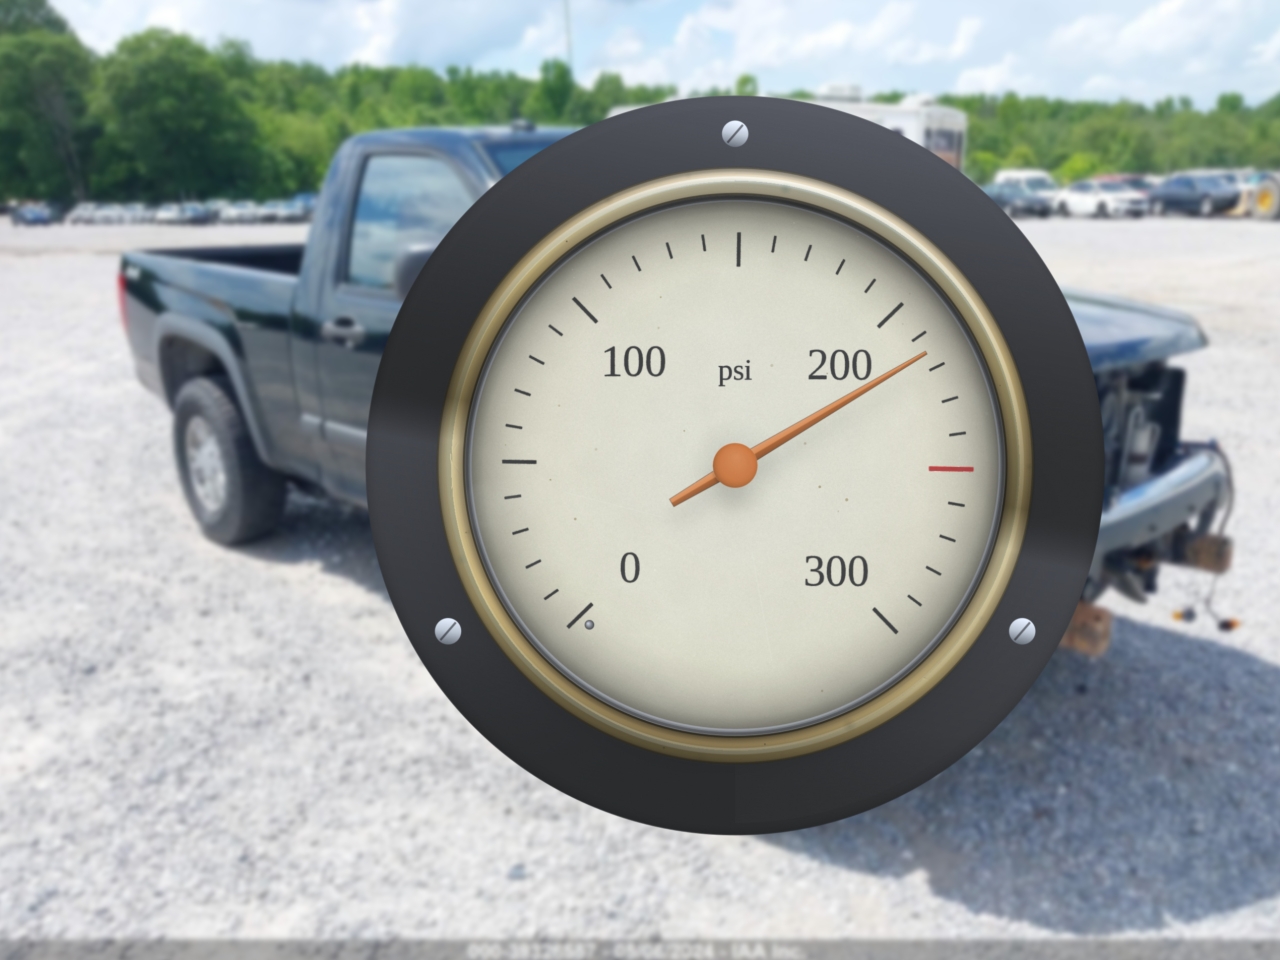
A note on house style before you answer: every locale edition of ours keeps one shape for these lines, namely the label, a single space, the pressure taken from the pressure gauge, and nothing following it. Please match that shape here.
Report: 215 psi
